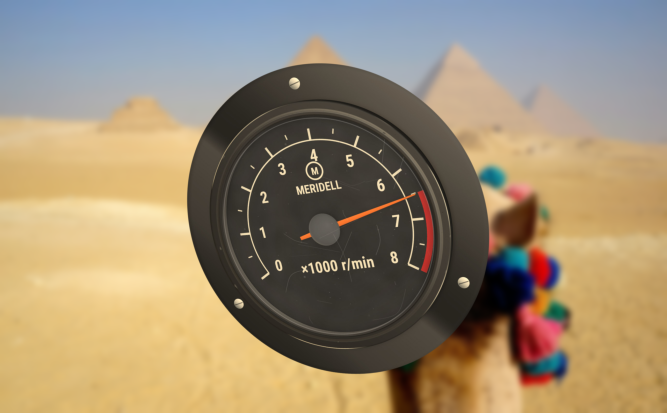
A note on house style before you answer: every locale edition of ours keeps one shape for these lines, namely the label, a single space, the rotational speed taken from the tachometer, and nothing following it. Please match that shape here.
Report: 6500 rpm
